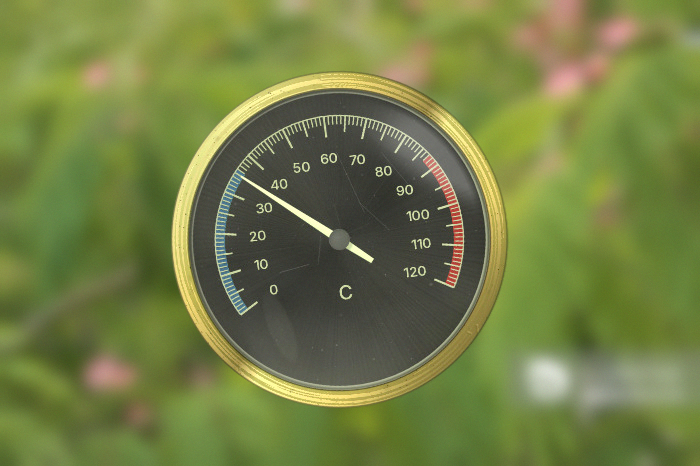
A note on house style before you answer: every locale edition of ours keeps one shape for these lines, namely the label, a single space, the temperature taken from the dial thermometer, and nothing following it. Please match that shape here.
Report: 35 °C
